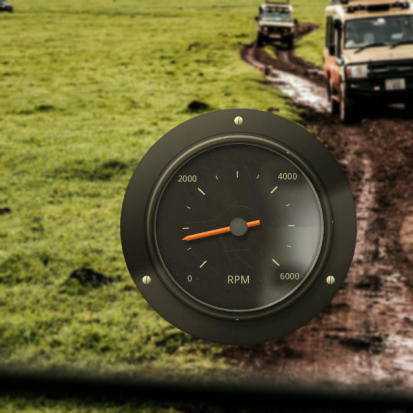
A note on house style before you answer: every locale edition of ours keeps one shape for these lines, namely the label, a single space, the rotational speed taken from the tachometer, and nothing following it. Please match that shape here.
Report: 750 rpm
